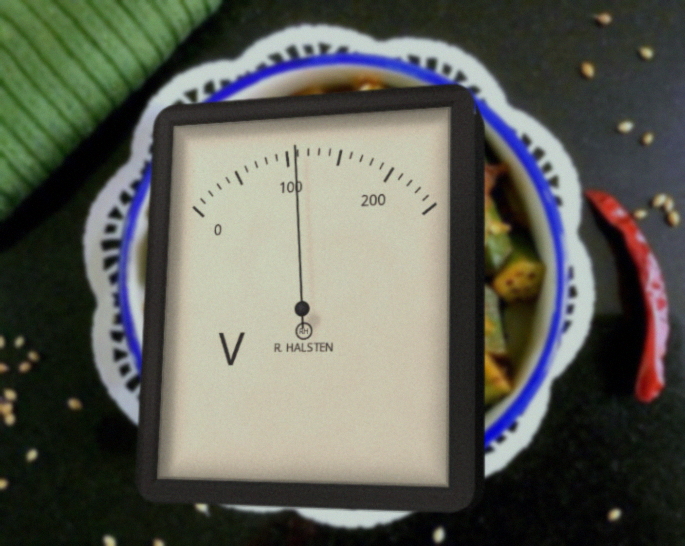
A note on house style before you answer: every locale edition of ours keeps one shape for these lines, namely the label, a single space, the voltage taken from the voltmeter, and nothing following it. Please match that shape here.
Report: 110 V
